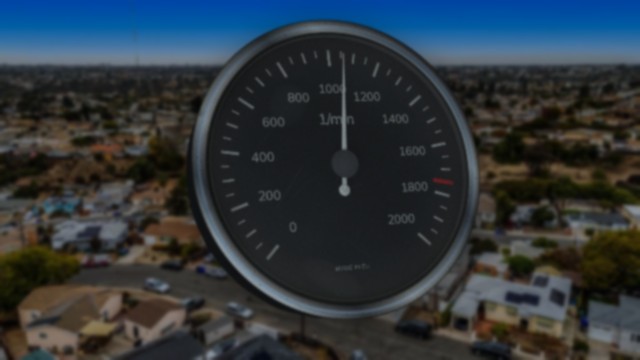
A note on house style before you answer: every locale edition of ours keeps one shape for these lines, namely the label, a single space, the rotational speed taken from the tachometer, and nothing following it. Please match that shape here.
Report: 1050 rpm
